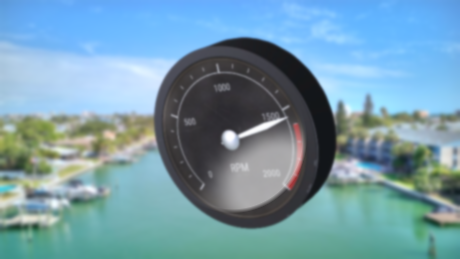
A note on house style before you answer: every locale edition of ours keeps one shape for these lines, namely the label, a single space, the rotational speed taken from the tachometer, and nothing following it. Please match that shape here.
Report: 1550 rpm
